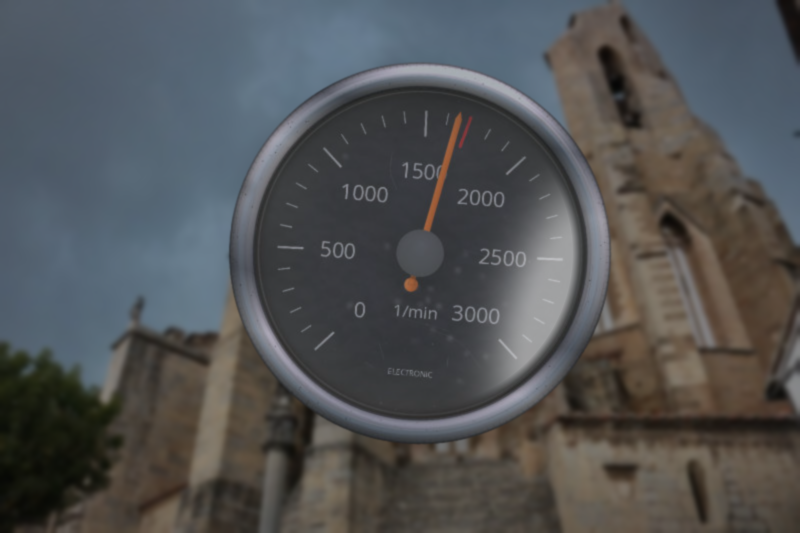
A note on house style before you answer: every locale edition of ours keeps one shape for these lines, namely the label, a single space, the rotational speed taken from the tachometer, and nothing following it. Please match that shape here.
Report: 1650 rpm
